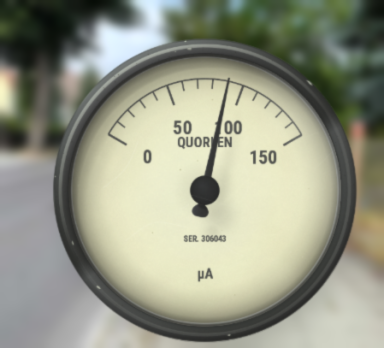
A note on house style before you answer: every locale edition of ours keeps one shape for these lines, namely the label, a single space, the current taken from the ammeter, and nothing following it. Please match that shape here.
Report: 90 µA
